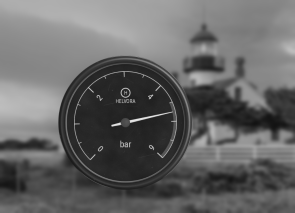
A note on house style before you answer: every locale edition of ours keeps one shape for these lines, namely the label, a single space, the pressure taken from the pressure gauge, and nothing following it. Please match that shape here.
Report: 4.75 bar
